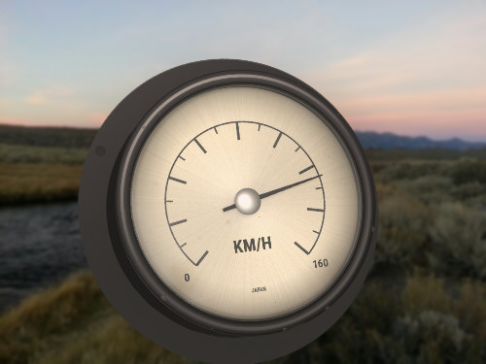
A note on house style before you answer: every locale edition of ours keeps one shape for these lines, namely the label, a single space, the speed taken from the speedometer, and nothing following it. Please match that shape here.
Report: 125 km/h
